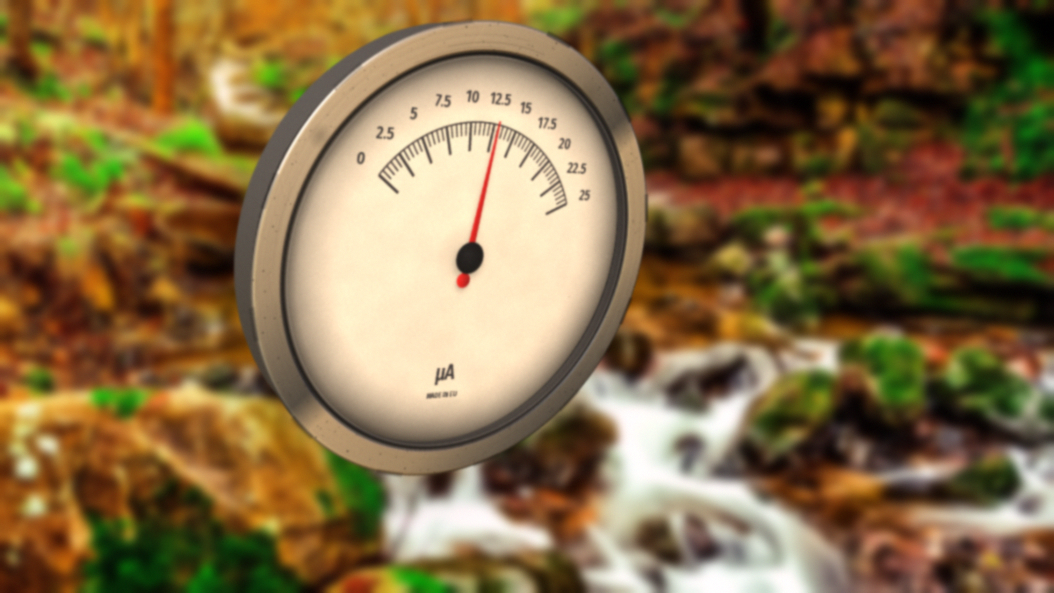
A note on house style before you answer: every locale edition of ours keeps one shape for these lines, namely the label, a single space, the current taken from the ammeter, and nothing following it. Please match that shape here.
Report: 12.5 µA
